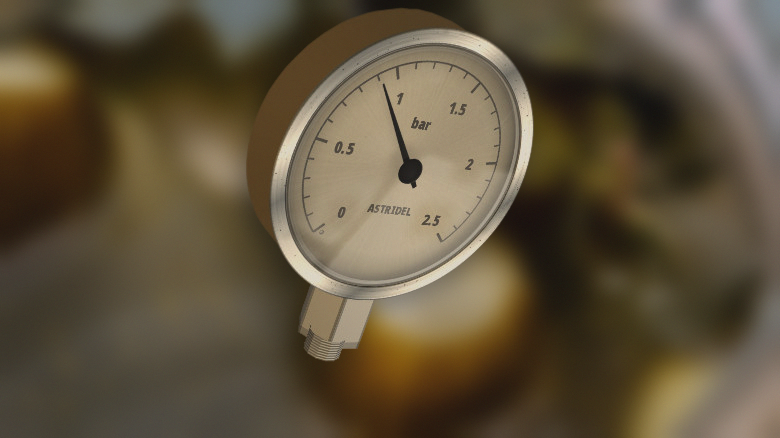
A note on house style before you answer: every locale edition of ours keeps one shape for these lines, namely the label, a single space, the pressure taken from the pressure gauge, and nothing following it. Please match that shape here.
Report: 0.9 bar
